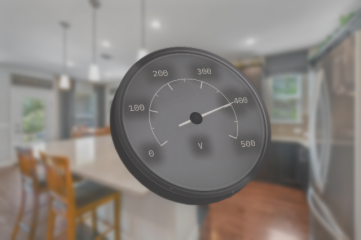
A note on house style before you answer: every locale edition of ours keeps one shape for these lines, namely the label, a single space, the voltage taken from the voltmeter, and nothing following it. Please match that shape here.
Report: 400 V
